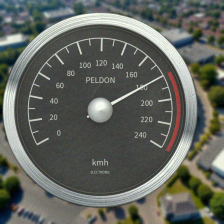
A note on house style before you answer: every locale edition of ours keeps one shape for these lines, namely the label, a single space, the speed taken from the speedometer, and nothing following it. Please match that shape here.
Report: 180 km/h
